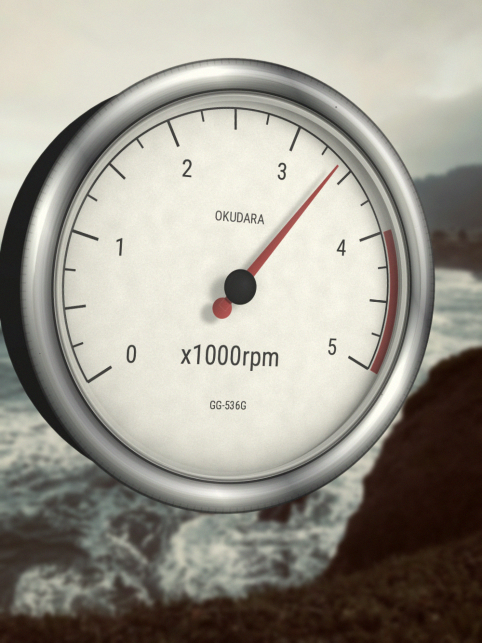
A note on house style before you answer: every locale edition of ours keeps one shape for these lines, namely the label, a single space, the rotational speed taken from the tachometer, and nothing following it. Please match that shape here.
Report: 3375 rpm
